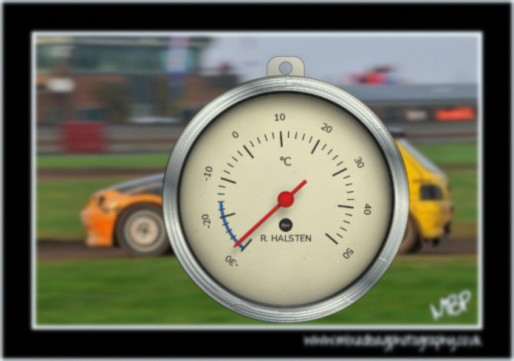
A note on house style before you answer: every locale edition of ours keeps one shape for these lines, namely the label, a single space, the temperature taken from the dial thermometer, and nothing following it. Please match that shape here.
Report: -28 °C
